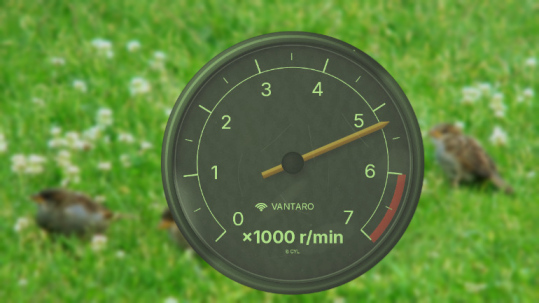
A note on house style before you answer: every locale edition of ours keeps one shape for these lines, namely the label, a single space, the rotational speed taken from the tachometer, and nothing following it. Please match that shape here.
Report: 5250 rpm
